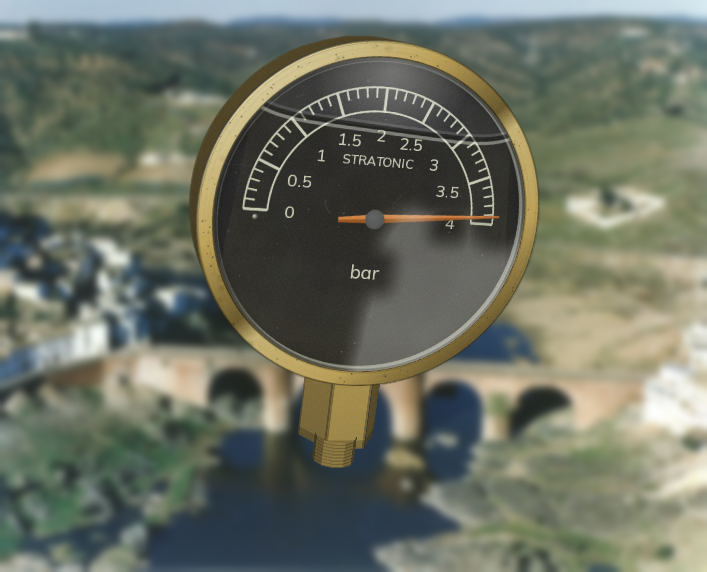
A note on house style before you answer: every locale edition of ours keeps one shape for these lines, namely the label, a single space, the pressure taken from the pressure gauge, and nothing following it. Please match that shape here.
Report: 3.9 bar
